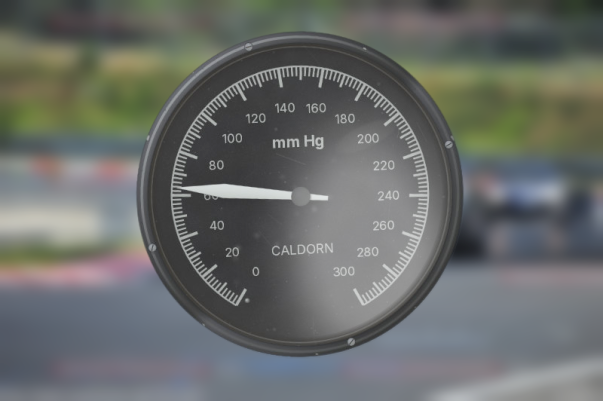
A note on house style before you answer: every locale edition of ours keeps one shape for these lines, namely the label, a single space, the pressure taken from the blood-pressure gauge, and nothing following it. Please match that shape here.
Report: 64 mmHg
